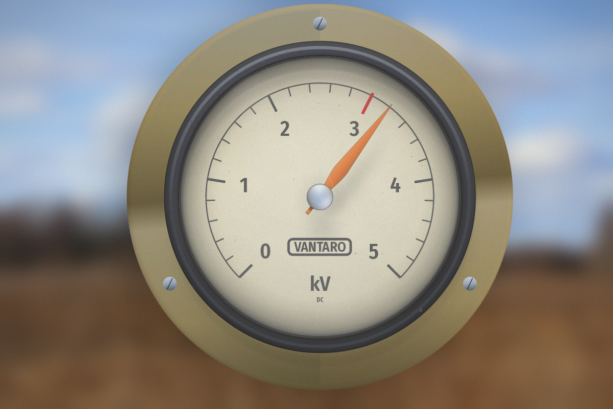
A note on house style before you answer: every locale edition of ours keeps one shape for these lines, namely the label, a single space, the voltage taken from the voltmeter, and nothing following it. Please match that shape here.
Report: 3.2 kV
